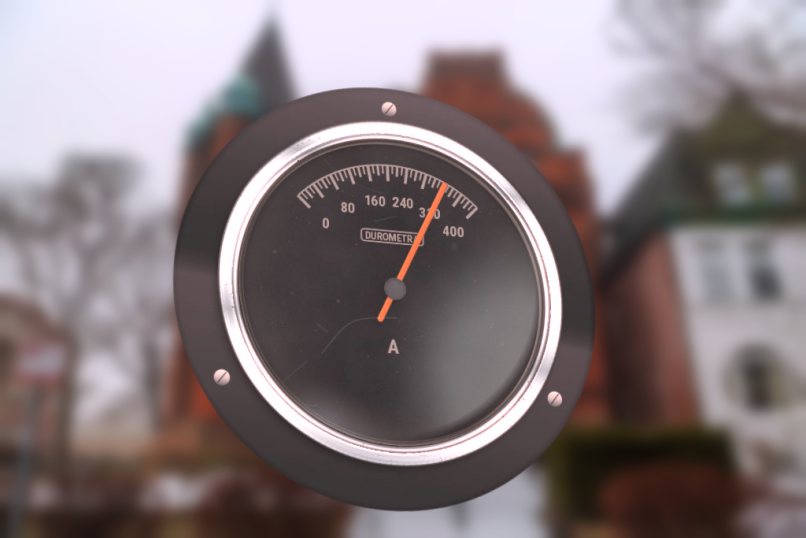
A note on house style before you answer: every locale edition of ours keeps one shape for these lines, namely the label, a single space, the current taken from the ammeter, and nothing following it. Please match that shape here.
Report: 320 A
